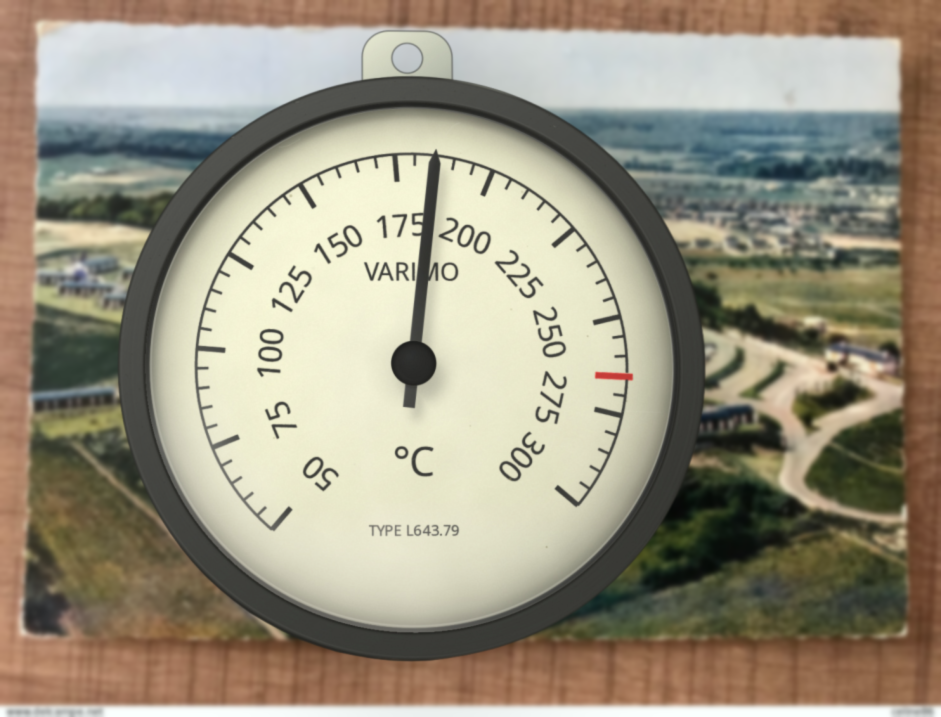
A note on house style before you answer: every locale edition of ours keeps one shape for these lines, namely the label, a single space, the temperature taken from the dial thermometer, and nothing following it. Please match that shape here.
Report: 185 °C
